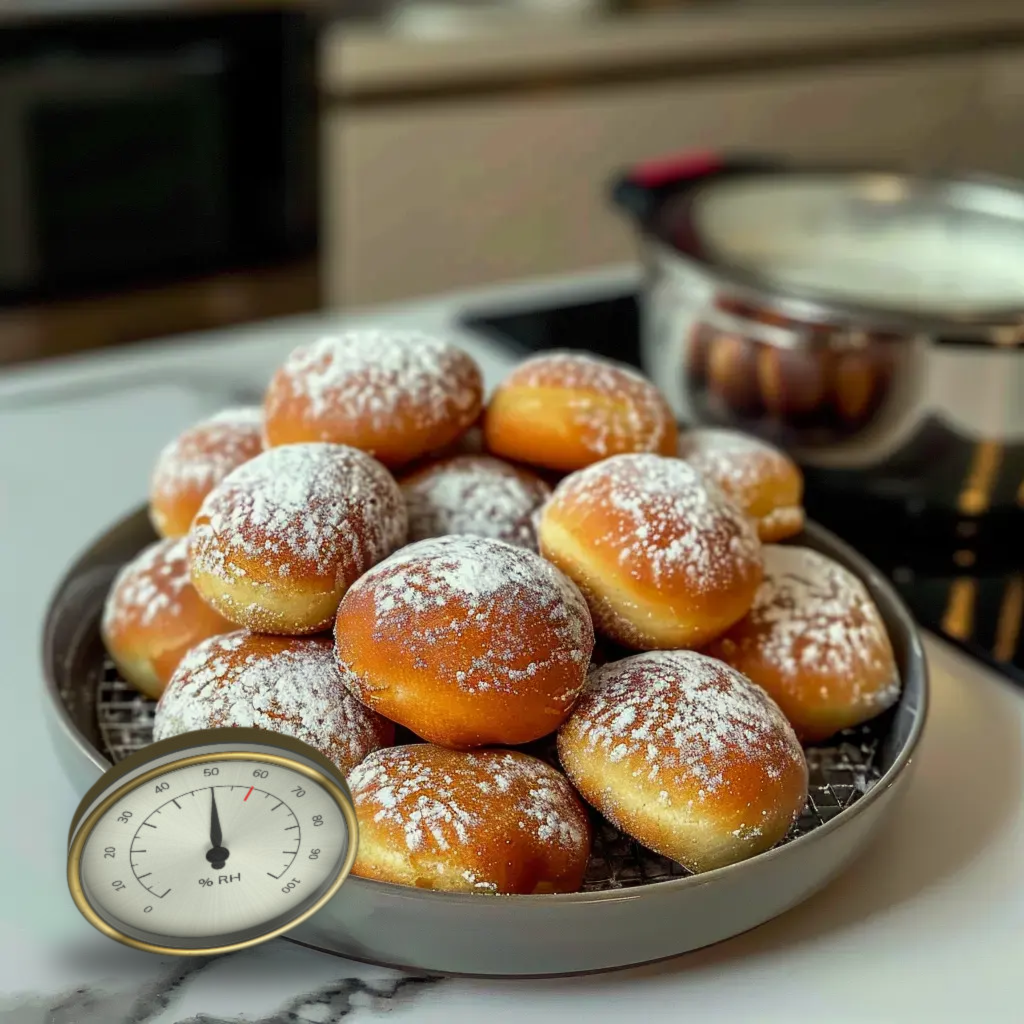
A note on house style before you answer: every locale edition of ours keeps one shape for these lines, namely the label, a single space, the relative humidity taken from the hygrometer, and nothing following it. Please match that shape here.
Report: 50 %
